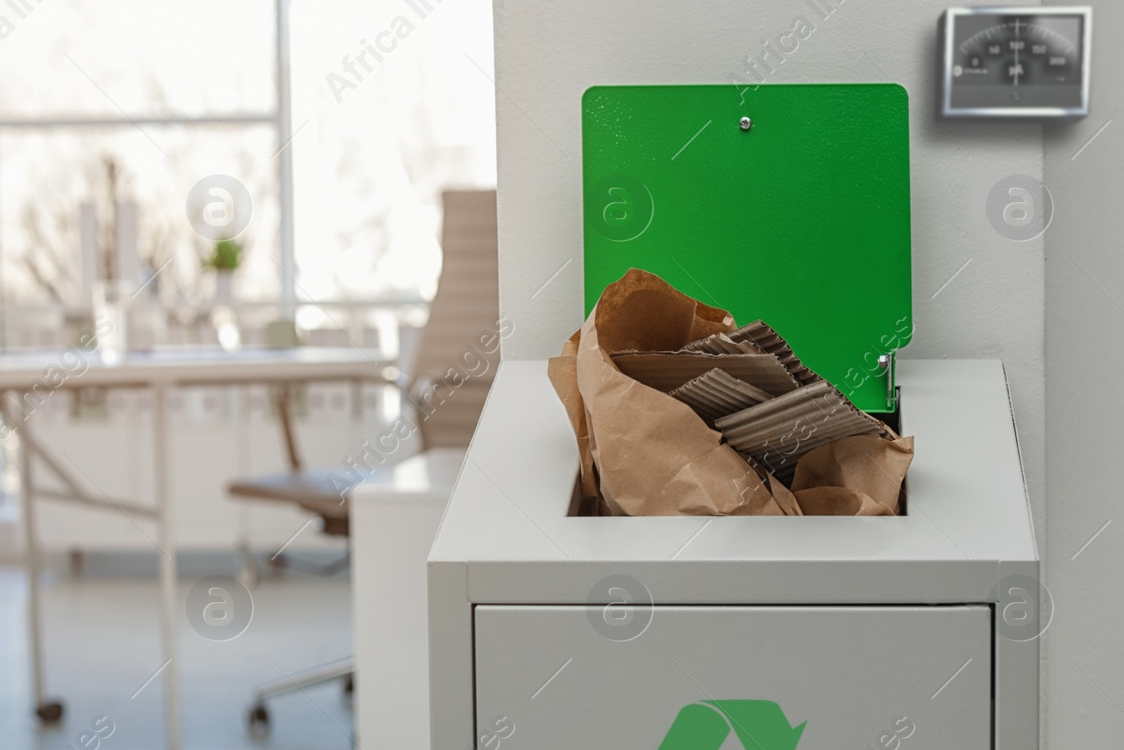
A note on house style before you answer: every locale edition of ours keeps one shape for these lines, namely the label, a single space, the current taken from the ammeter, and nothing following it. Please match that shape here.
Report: 100 µA
